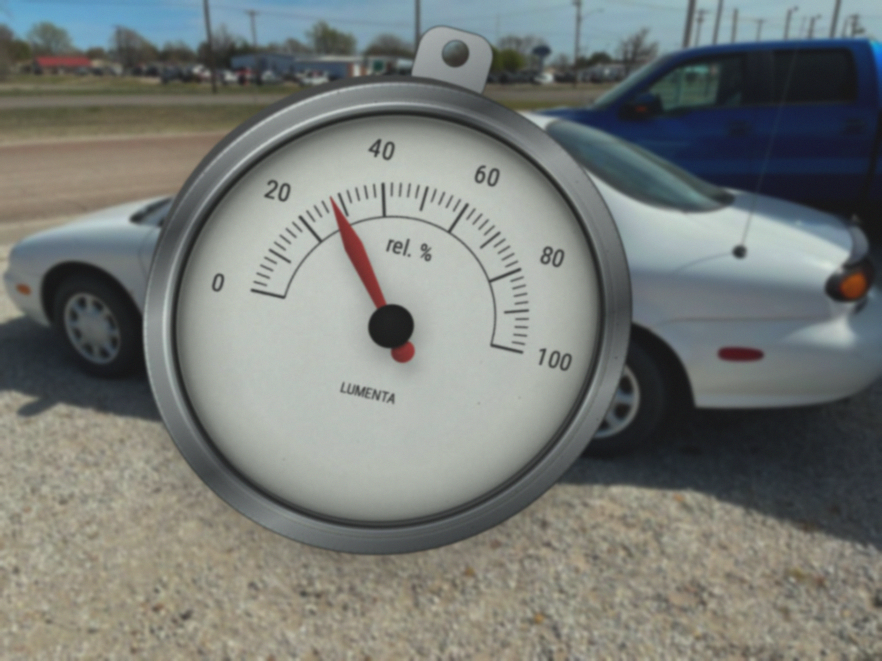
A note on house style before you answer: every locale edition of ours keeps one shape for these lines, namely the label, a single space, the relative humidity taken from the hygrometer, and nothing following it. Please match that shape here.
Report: 28 %
